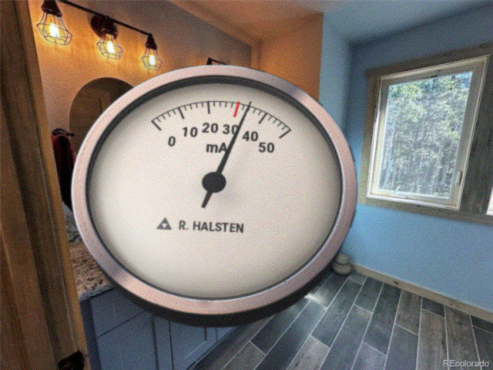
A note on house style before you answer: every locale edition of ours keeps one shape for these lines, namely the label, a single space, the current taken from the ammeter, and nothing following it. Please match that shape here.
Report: 34 mA
